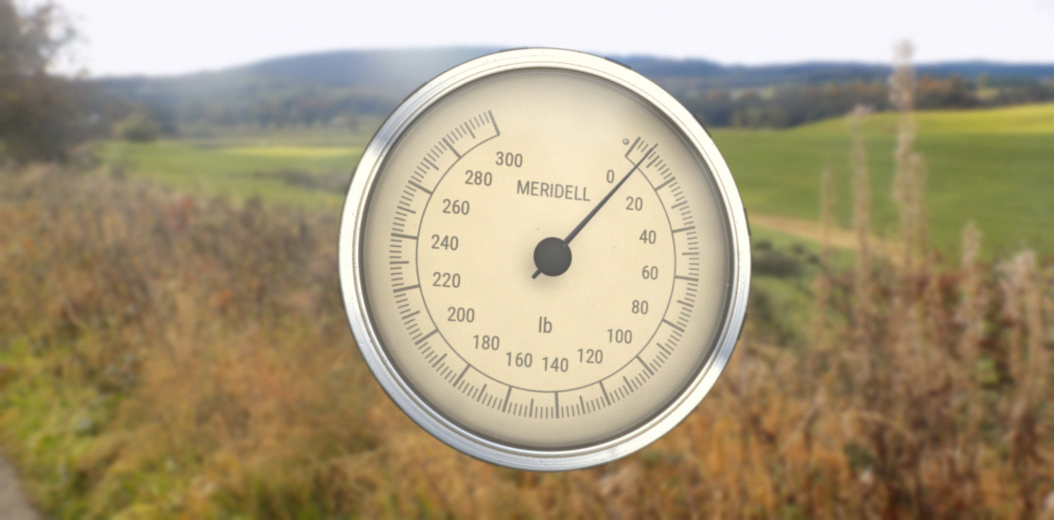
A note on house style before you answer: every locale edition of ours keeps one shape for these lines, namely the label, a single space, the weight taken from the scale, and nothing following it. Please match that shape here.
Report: 6 lb
